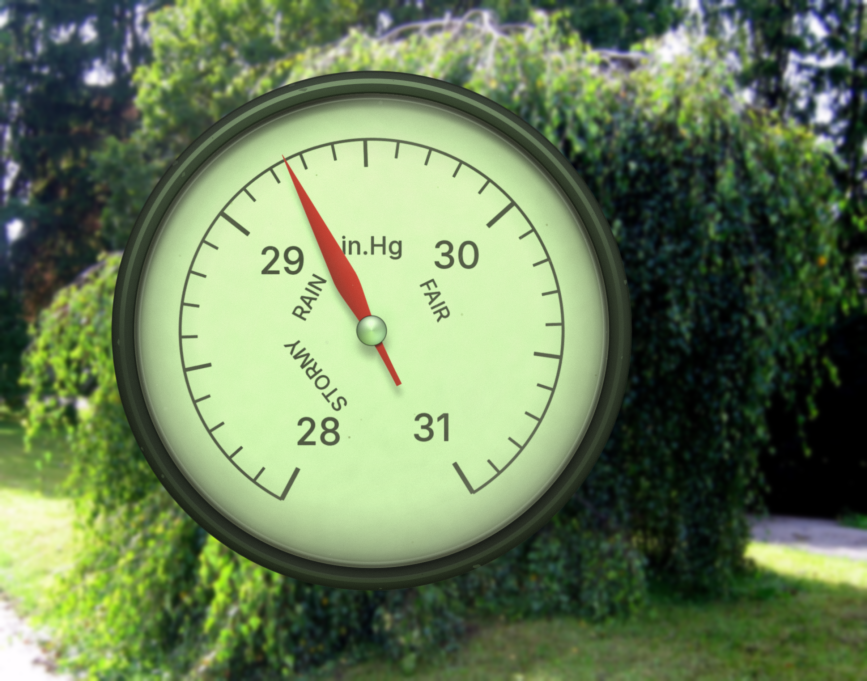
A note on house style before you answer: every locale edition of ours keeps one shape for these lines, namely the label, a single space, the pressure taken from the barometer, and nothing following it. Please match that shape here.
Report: 29.25 inHg
